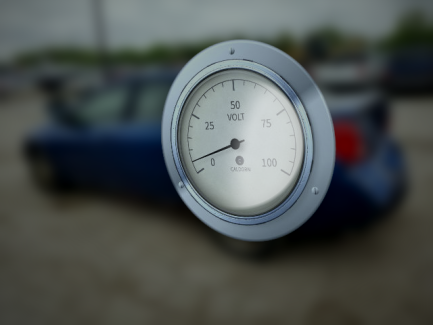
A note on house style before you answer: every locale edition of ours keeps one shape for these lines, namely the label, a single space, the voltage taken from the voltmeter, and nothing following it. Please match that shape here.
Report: 5 V
